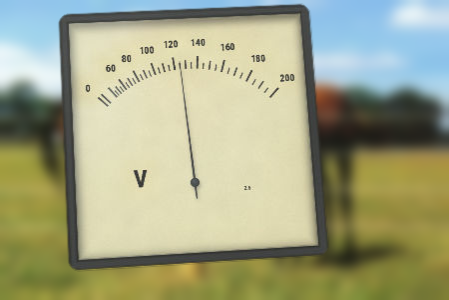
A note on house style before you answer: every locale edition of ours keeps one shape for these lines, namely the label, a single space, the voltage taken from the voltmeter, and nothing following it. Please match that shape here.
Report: 125 V
